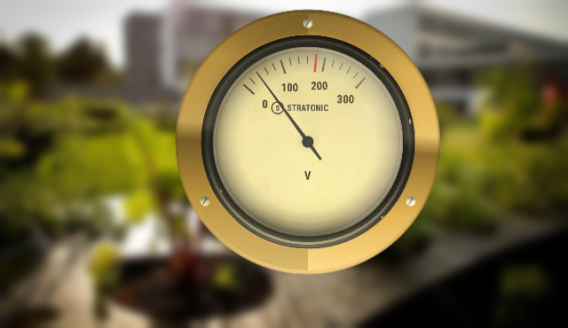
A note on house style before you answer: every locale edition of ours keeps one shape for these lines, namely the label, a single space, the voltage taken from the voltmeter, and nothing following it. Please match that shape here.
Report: 40 V
